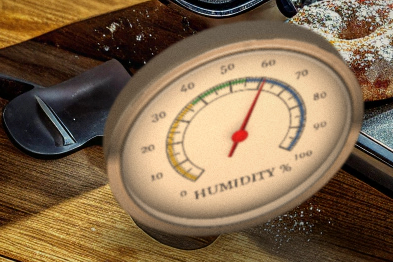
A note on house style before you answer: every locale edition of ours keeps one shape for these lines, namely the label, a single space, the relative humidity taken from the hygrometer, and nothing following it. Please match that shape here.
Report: 60 %
